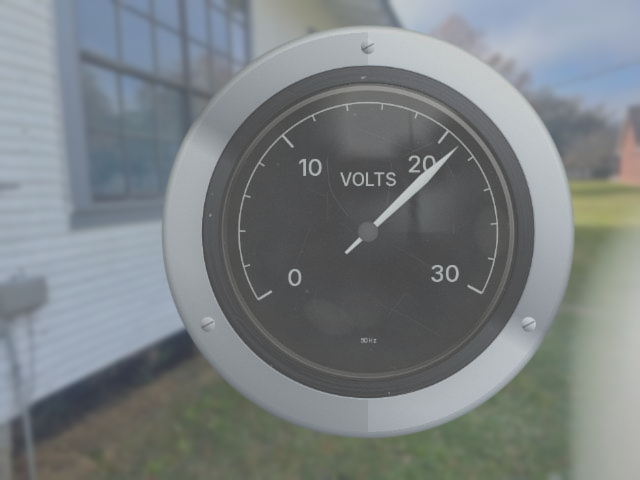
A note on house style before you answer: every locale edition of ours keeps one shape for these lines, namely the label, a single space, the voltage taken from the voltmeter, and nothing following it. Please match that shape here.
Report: 21 V
